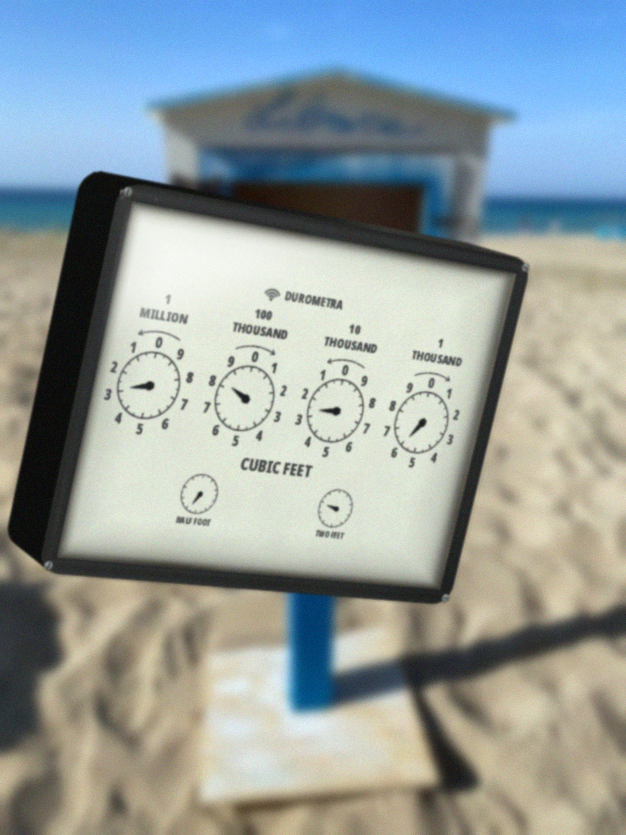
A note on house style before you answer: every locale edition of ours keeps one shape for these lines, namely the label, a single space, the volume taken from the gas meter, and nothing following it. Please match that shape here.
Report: 282600 ft³
